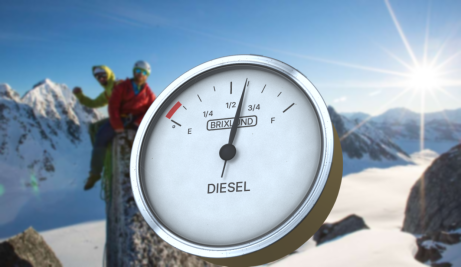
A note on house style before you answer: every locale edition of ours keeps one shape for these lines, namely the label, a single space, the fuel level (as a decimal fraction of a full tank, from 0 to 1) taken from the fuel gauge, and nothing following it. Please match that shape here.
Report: 0.625
